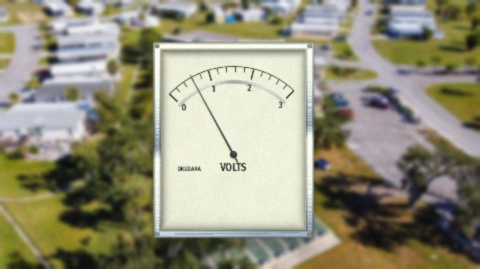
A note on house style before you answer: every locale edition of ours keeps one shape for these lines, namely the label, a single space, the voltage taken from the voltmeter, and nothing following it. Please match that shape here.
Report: 0.6 V
